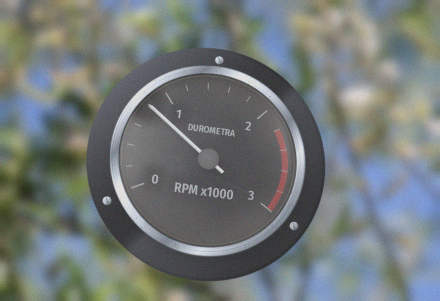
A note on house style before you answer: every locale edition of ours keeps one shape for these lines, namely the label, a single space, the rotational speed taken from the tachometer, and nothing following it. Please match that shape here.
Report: 800 rpm
